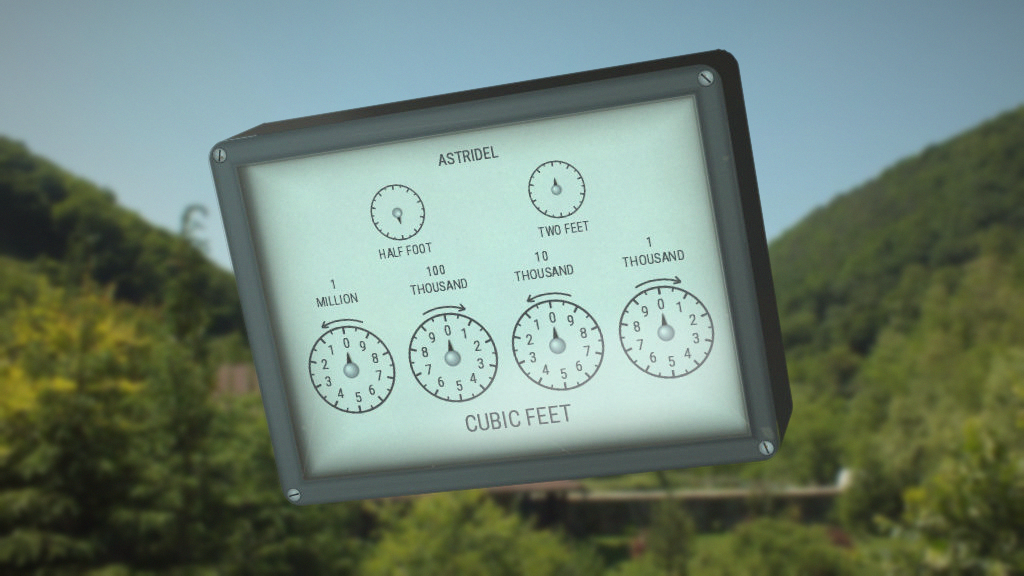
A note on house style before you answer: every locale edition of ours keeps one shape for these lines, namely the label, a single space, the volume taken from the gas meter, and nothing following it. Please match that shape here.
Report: 0 ft³
